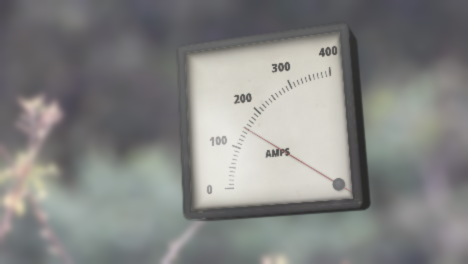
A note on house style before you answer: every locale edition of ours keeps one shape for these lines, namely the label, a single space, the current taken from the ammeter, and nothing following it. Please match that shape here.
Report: 150 A
